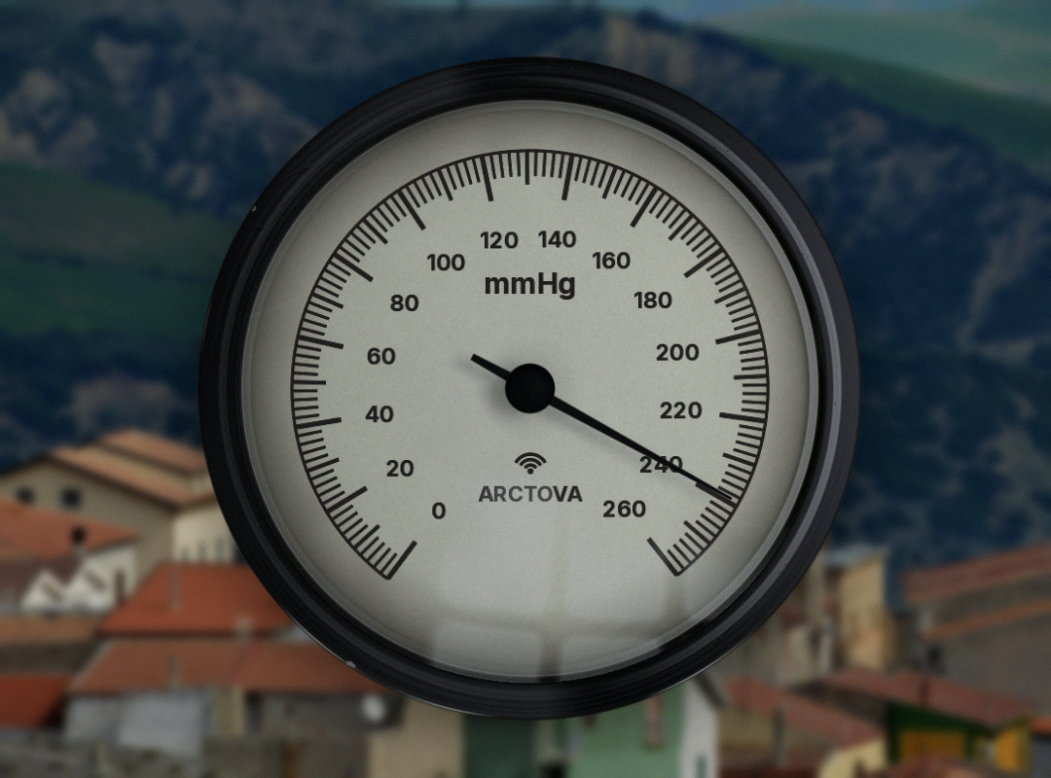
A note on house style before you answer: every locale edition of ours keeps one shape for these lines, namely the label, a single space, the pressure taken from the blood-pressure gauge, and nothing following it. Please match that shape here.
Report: 239 mmHg
